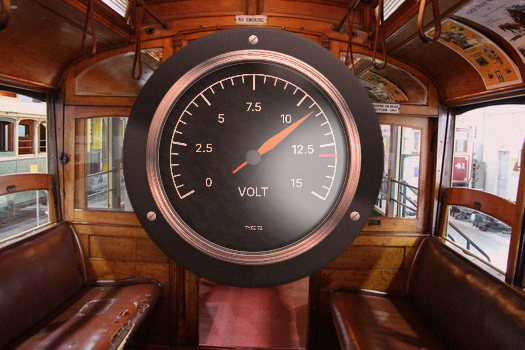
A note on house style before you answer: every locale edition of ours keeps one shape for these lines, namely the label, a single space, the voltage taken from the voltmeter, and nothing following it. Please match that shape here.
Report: 10.75 V
